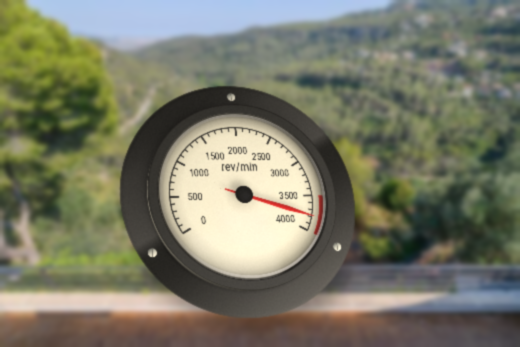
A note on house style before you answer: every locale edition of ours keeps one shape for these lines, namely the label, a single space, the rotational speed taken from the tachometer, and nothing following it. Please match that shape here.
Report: 3800 rpm
